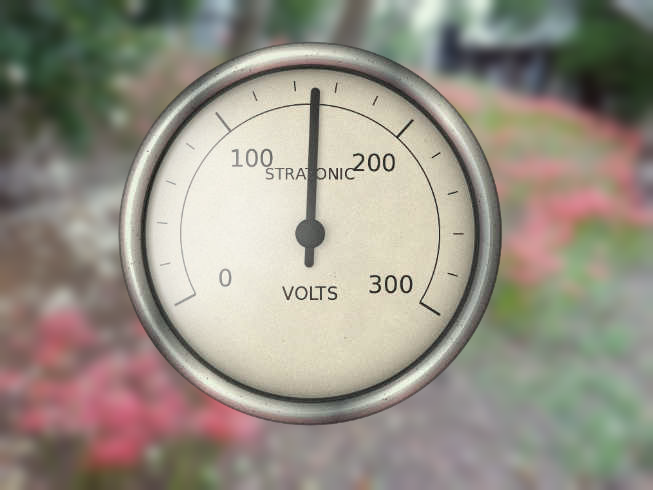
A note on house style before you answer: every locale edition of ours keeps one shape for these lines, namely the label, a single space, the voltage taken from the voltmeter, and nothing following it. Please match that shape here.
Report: 150 V
